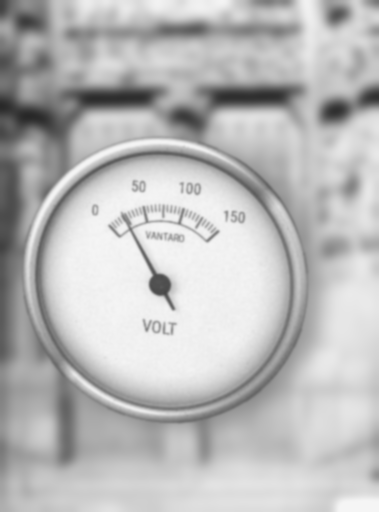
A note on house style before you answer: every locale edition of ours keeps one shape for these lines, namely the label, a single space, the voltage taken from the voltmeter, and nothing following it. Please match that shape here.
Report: 25 V
